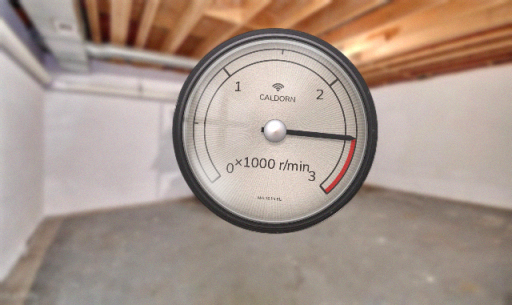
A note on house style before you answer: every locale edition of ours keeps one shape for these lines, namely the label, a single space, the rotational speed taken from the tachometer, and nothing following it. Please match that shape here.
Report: 2500 rpm
